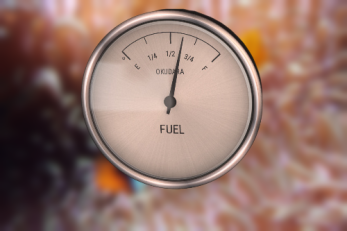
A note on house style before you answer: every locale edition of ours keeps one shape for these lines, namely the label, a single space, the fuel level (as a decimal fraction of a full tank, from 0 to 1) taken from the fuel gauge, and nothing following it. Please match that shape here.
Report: 0.625
